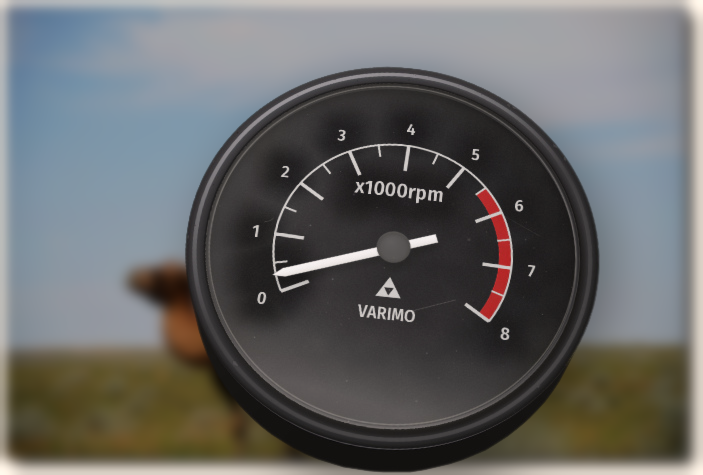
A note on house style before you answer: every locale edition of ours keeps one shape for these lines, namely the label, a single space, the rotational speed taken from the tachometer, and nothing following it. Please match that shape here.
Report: 250 rpm
